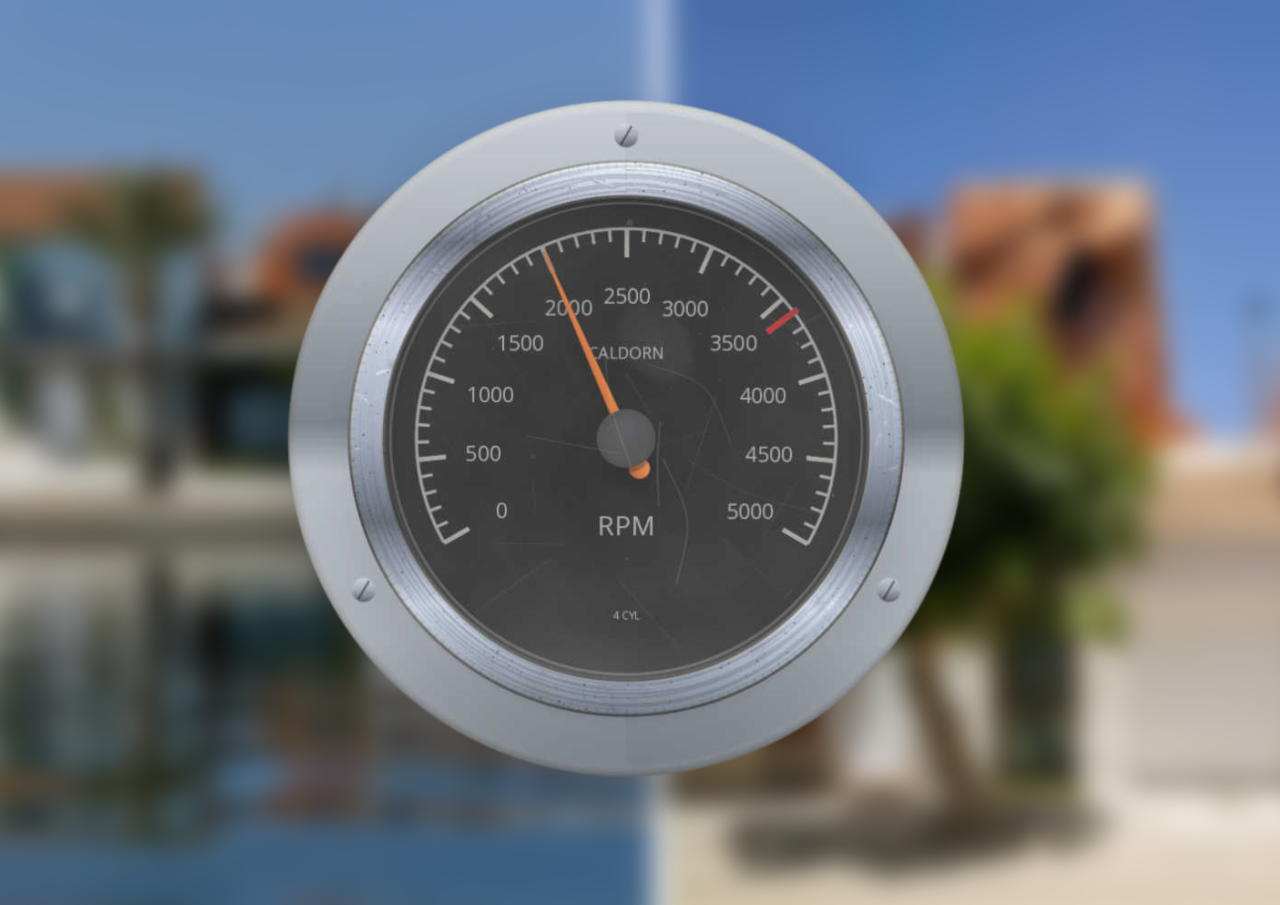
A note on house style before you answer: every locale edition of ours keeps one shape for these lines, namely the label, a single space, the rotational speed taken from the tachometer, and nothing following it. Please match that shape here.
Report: 2000 rpm
